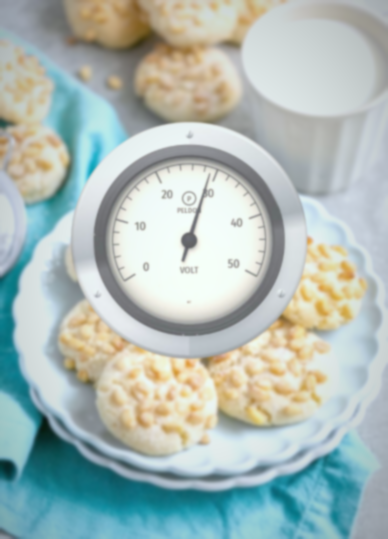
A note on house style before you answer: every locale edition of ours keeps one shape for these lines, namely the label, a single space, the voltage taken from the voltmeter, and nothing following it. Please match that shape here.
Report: 29 V
